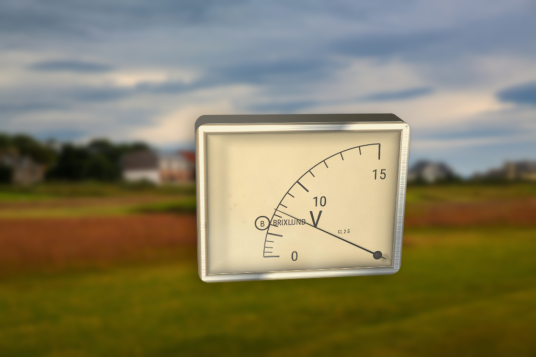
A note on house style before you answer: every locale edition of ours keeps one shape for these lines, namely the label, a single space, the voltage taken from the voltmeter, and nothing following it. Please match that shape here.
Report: 7.5 V
